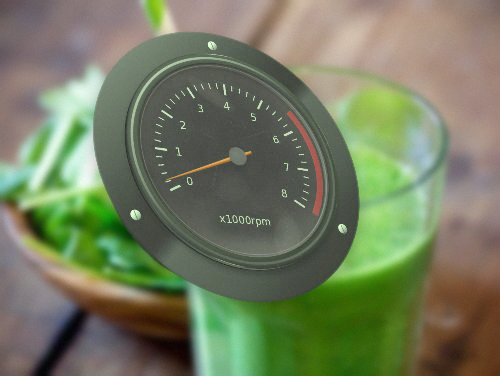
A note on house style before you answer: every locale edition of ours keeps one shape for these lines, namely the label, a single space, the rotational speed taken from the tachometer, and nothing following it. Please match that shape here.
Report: 200 rpm
